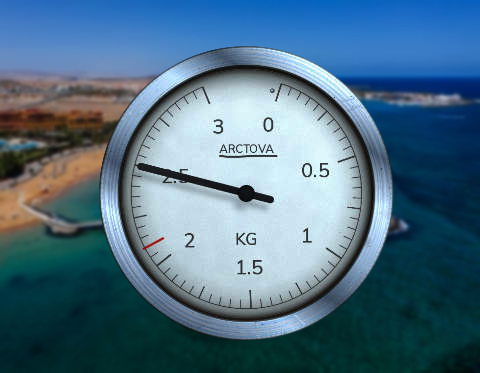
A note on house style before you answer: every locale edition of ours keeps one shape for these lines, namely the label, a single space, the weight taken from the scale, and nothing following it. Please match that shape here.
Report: 2.5 kg
